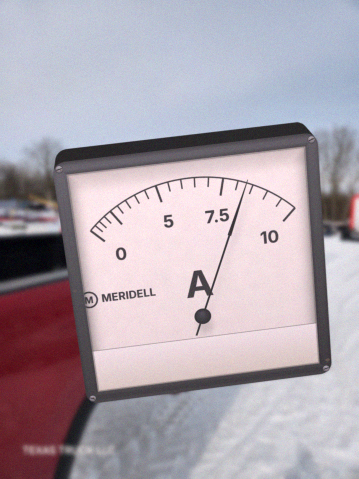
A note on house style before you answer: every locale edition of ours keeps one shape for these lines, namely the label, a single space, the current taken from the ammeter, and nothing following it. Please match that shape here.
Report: 8.25 A
